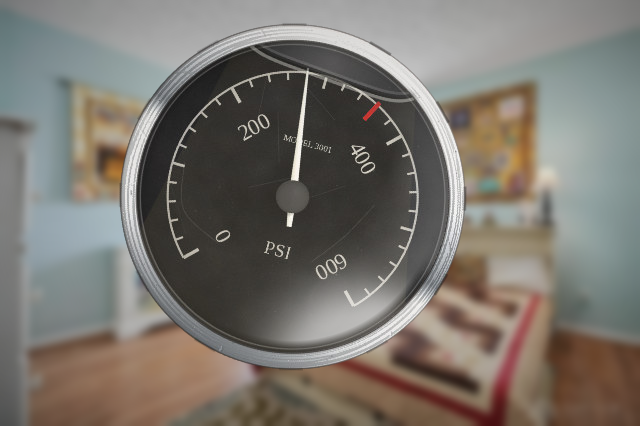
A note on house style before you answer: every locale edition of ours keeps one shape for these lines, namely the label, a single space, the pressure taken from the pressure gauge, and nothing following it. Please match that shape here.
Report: 280 psi
